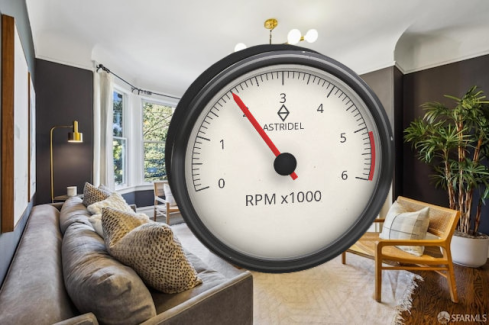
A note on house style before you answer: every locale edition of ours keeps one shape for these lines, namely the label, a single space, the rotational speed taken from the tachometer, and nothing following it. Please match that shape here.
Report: 2000 rpm
